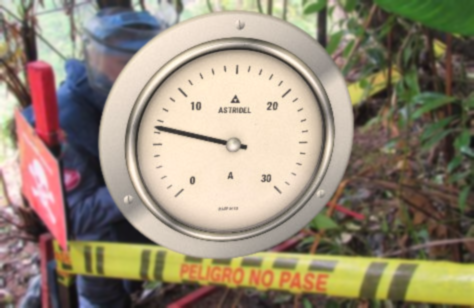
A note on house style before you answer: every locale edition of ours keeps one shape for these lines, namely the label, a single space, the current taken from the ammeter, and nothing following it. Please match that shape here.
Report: 6.5 A
